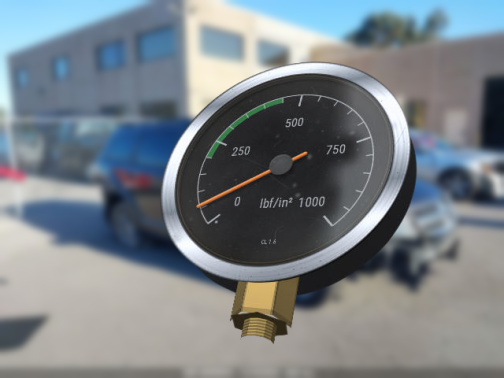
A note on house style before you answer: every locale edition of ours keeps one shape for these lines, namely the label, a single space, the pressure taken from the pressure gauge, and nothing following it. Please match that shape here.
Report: 50 psi
